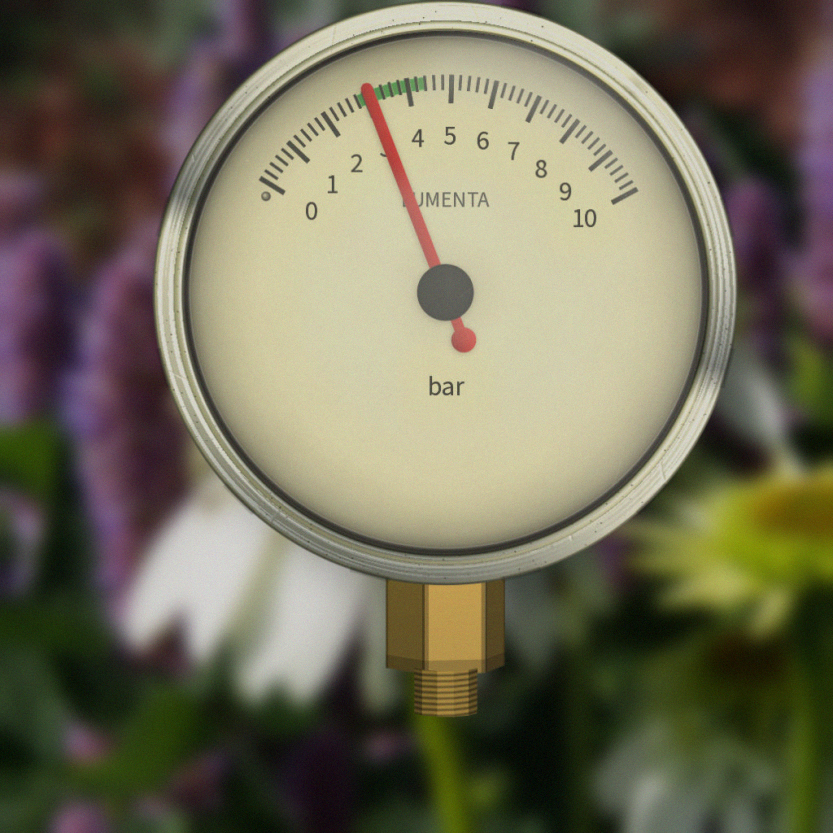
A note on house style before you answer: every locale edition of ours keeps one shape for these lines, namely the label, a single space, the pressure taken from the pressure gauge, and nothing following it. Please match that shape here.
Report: 3.1 bar
